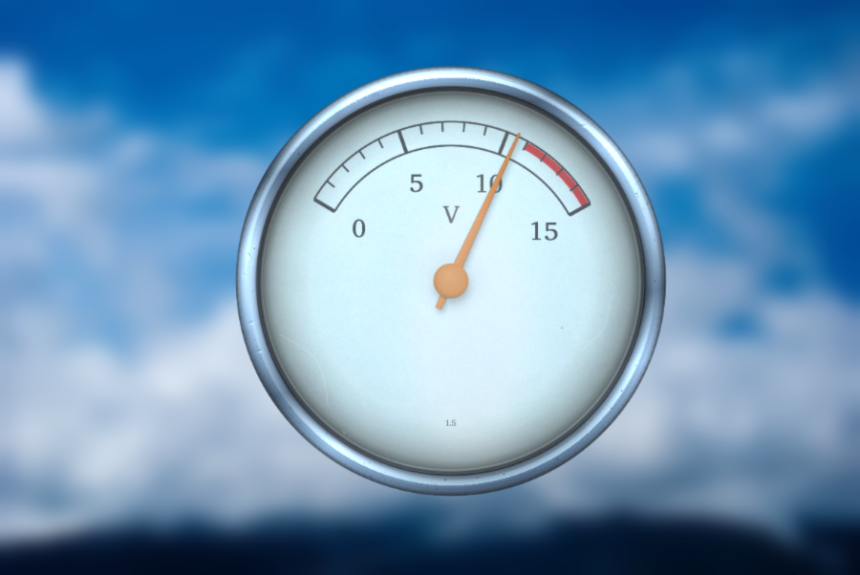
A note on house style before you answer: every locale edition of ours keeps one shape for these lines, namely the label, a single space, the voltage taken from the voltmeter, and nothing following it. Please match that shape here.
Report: 10.5 V
